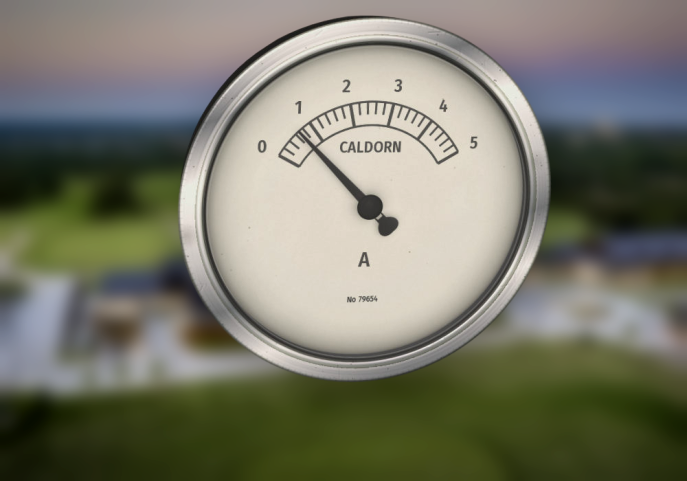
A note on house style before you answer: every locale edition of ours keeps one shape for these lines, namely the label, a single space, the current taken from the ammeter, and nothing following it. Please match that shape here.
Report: 0.7 A
